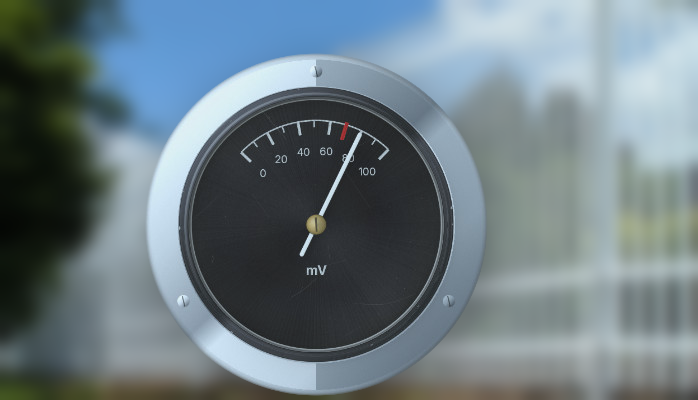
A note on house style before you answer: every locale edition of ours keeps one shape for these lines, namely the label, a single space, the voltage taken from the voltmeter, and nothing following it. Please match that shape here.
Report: 80 mV
